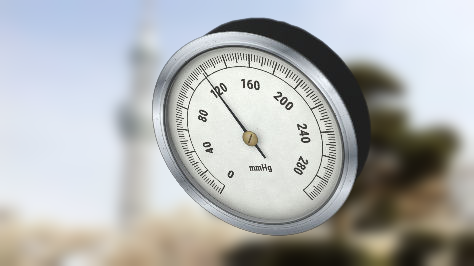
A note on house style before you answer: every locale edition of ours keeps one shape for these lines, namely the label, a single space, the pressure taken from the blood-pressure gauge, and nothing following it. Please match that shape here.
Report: 120 mmHg
